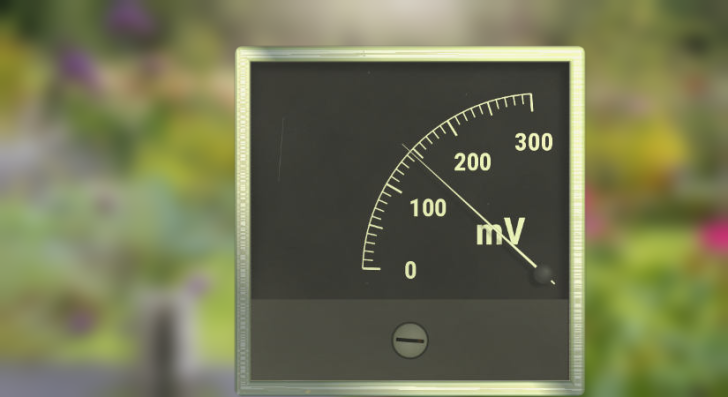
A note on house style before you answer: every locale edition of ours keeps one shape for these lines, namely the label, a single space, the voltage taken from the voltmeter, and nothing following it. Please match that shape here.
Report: 145 mV
